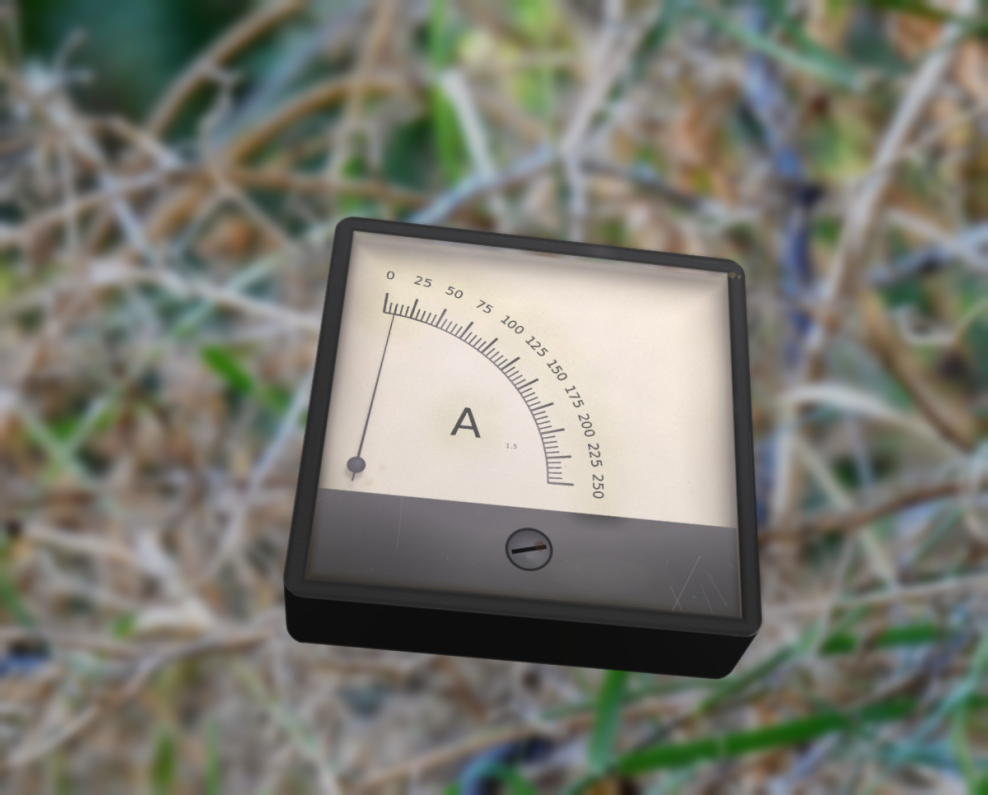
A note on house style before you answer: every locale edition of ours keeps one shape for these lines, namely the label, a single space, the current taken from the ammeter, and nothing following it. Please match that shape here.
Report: 10 A
